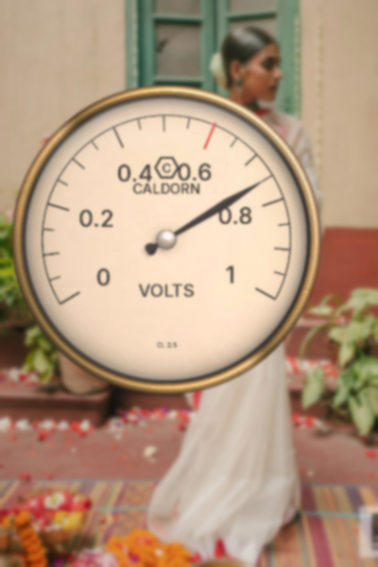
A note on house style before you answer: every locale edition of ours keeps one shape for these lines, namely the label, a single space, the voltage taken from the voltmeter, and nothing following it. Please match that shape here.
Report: 0.75 V
